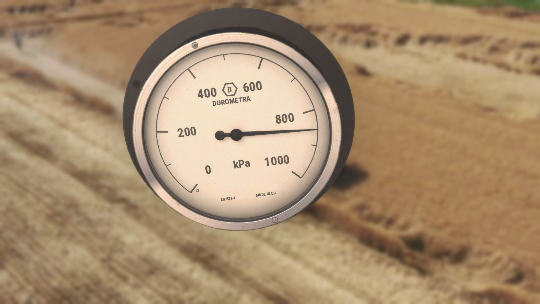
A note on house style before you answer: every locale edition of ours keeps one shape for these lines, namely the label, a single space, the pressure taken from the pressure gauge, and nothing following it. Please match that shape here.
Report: 850 kPa
